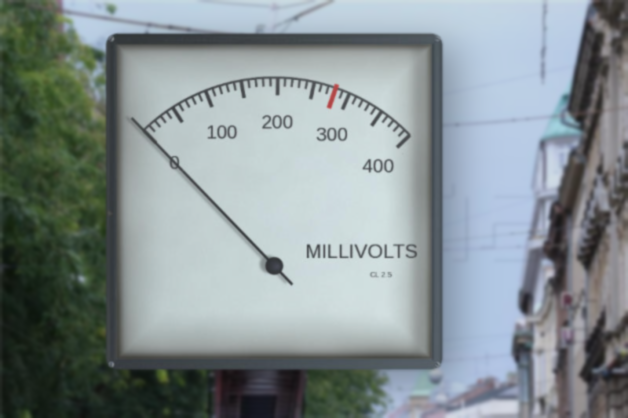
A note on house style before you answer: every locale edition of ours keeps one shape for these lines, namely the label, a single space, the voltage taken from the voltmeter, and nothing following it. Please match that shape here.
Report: 0 mV
